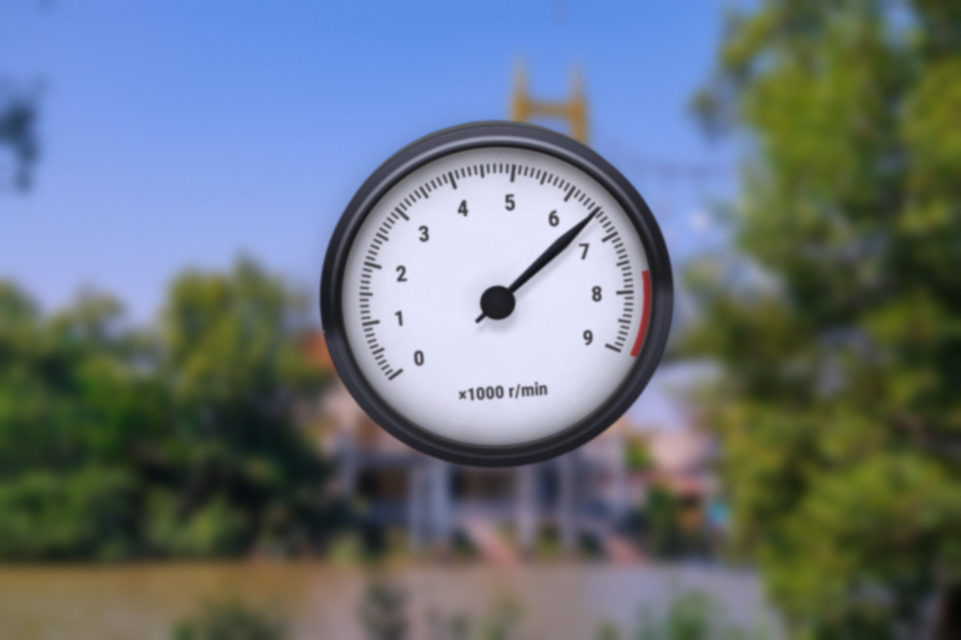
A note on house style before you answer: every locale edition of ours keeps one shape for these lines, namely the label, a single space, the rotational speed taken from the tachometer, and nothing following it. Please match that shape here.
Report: 6500 rpm
